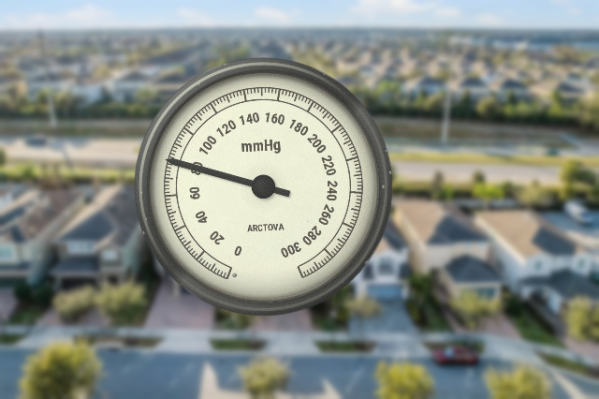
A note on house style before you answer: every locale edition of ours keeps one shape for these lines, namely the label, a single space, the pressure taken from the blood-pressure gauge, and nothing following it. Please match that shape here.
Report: 80 mmHg
